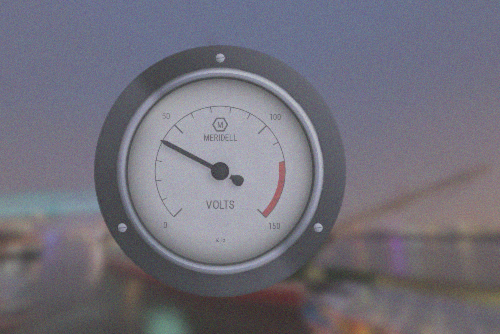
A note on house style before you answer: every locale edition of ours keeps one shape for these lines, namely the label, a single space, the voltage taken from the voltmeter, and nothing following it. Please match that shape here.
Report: 40 V
